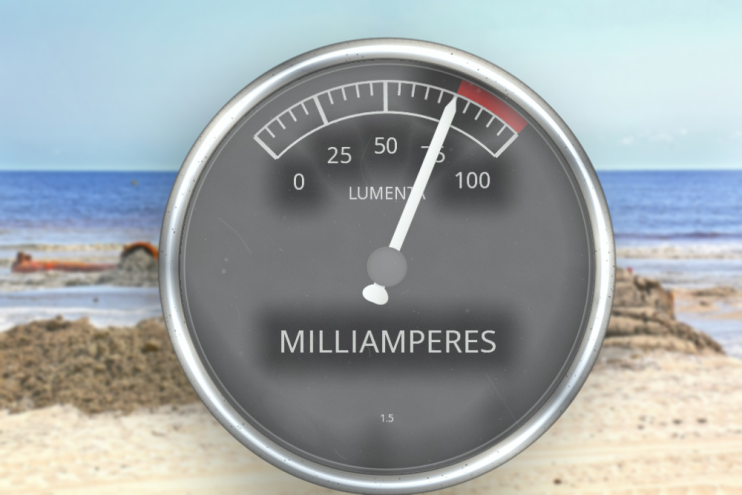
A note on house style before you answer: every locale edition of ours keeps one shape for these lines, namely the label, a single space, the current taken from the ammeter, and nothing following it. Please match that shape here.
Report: 75 mA
